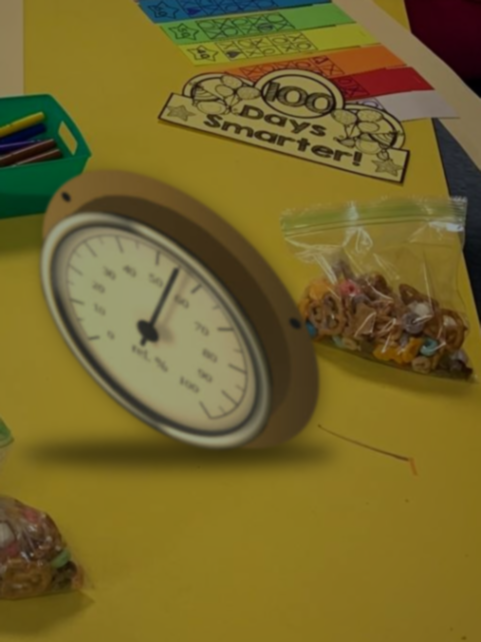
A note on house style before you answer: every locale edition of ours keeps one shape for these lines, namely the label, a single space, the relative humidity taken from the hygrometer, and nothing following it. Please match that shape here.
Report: 55 %
